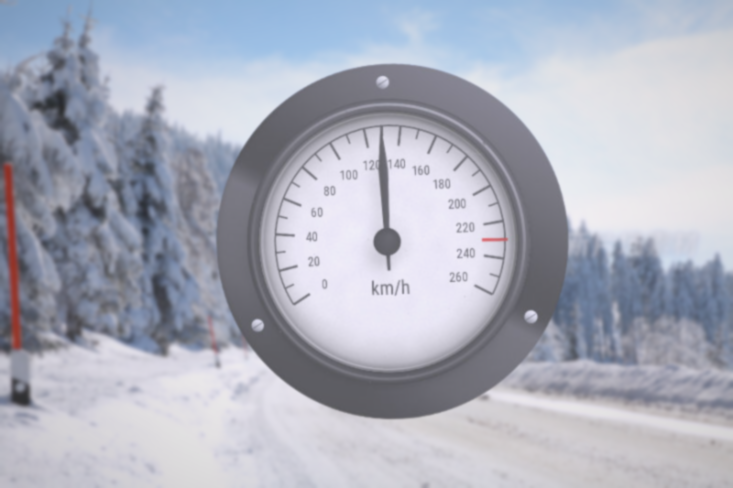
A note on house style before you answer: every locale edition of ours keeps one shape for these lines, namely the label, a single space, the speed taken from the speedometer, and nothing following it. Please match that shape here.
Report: 130 km/h
